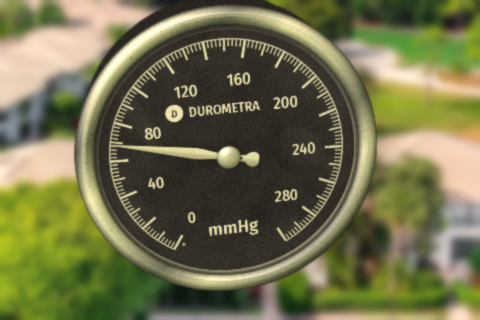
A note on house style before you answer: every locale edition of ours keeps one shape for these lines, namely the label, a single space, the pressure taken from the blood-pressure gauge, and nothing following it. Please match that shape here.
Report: 70 mmHg
